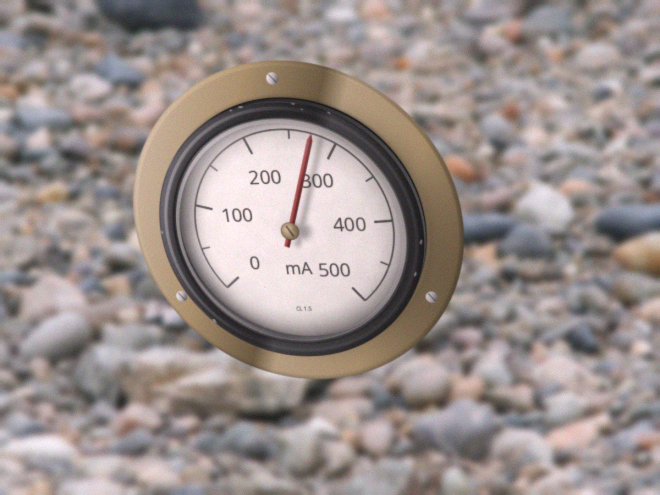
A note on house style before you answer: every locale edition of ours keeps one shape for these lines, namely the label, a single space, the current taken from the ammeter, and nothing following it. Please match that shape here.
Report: 275 mA
